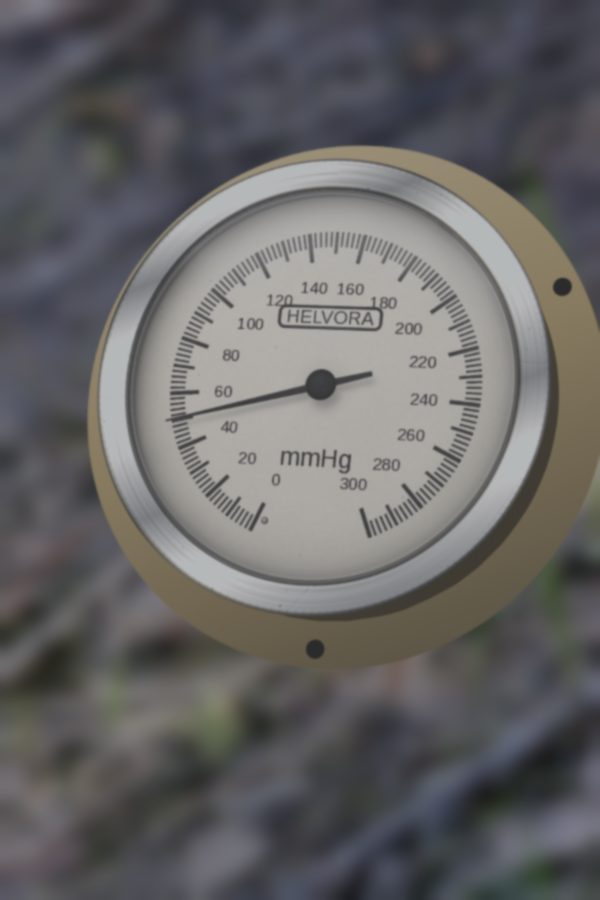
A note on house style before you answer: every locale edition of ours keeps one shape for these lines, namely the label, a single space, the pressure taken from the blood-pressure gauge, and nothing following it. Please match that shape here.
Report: 50 mmHg
